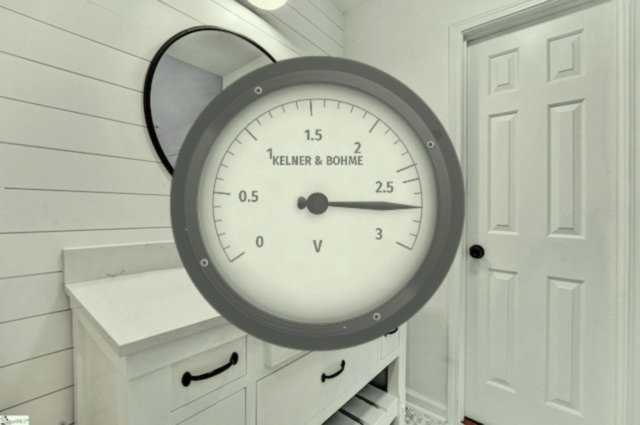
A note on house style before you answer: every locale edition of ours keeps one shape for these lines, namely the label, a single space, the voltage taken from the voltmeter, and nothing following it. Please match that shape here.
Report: 2.7 V
